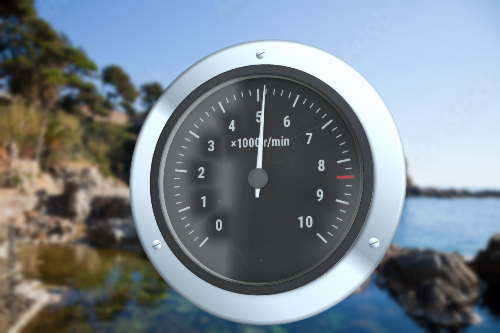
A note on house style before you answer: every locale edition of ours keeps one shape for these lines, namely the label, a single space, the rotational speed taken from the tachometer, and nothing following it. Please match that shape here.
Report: 5200 rpm
